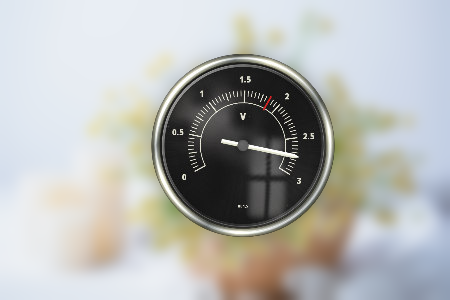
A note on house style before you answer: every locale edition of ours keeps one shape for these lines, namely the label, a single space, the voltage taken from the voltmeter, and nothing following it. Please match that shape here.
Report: 2.75 V
